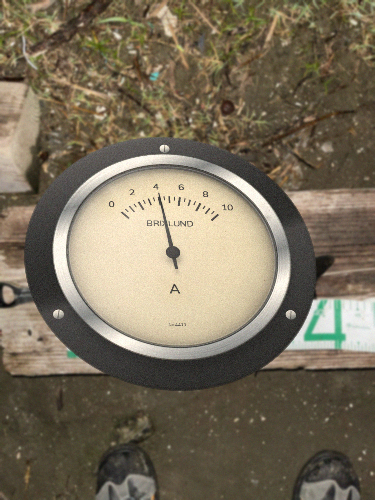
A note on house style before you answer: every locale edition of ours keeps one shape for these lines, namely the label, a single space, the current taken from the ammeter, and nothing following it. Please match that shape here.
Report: 4 A
